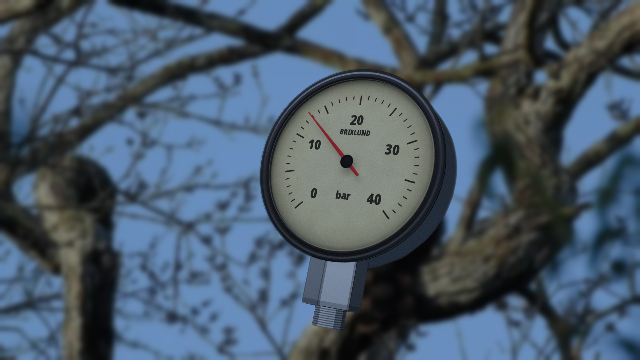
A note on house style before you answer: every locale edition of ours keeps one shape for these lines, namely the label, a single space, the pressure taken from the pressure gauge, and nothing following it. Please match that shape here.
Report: 13 bar
